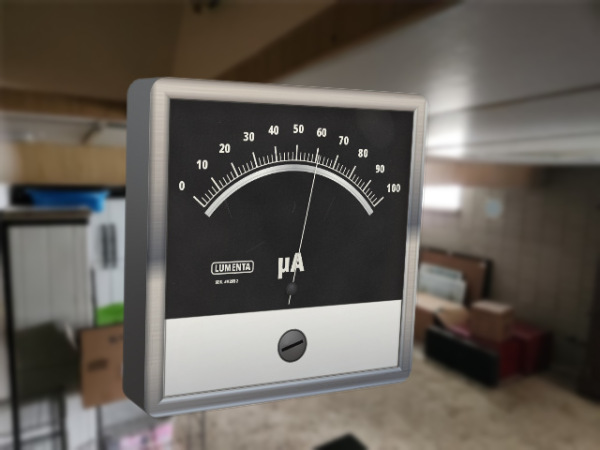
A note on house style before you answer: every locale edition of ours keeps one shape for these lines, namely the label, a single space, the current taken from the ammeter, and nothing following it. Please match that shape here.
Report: 60 µA
